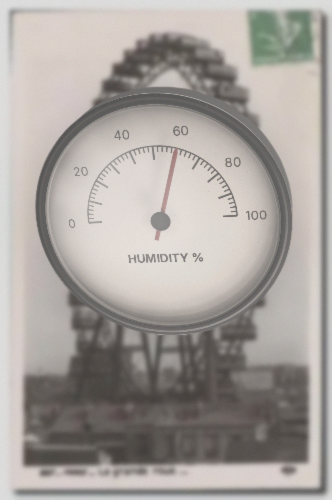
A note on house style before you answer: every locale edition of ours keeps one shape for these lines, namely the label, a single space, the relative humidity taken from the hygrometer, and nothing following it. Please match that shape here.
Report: 60 %
